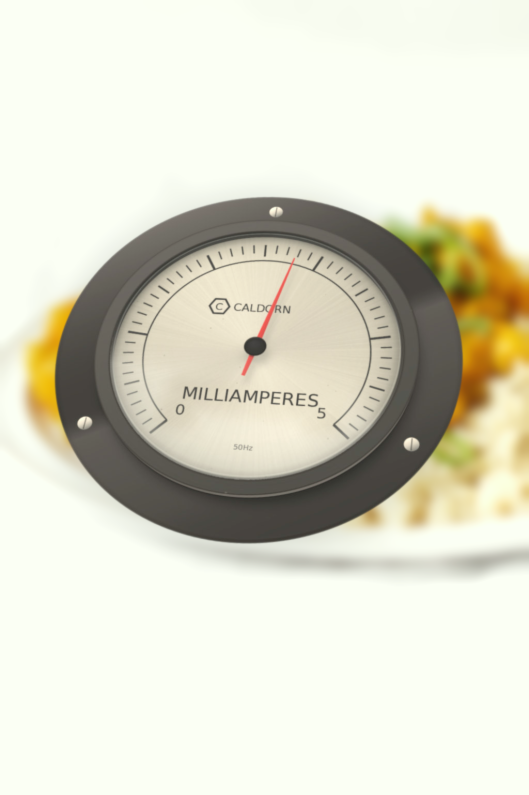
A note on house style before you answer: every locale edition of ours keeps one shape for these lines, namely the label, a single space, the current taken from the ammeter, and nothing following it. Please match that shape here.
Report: 2.8 mA
